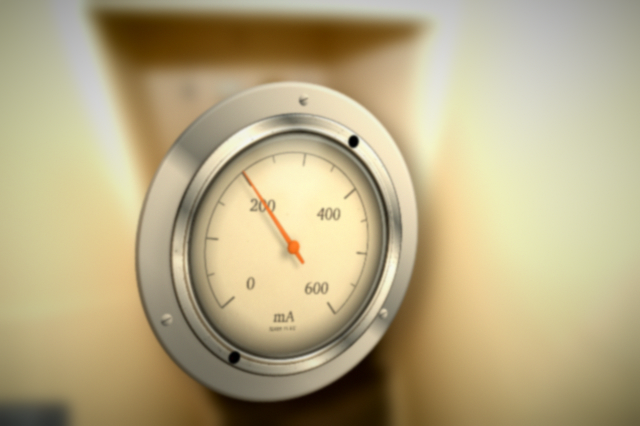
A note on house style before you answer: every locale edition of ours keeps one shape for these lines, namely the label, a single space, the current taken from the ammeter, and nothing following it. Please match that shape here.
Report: 200 mA
